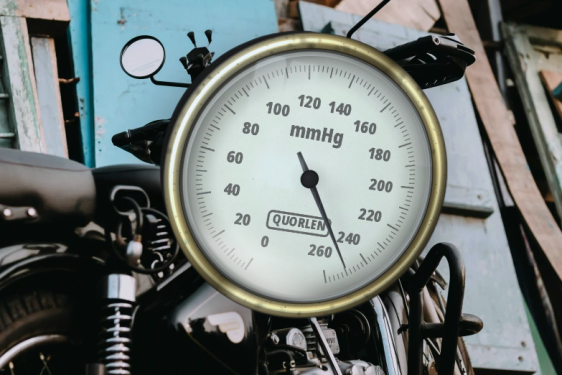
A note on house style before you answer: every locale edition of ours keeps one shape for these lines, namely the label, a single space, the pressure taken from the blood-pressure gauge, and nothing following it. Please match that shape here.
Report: 250 mmHg
